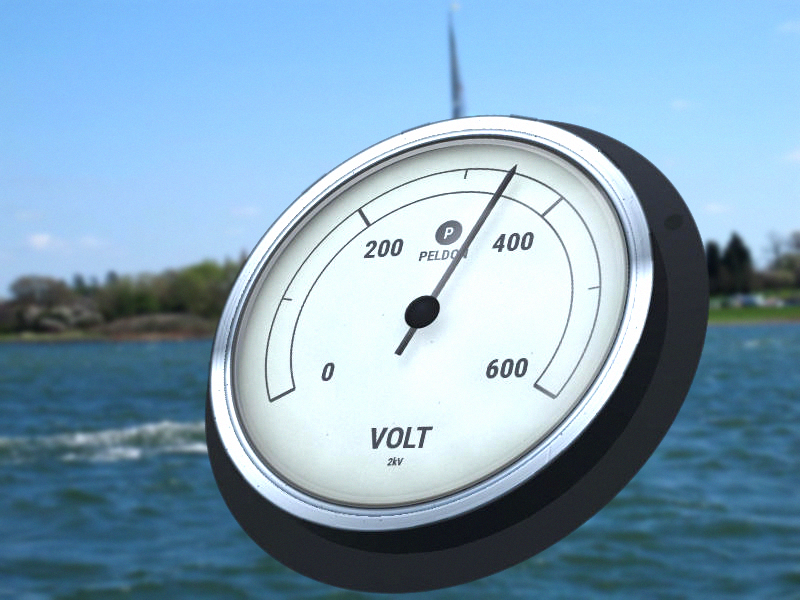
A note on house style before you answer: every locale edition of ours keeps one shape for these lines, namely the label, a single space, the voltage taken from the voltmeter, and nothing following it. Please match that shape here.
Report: 350 V
